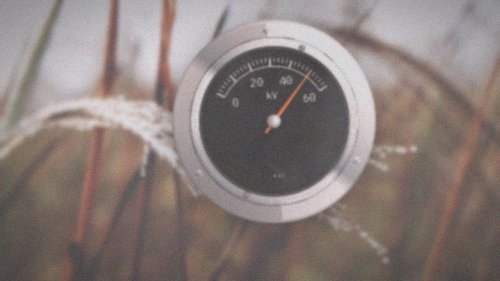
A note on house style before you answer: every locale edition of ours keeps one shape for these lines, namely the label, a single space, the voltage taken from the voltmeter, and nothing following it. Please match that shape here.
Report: 50 kV
